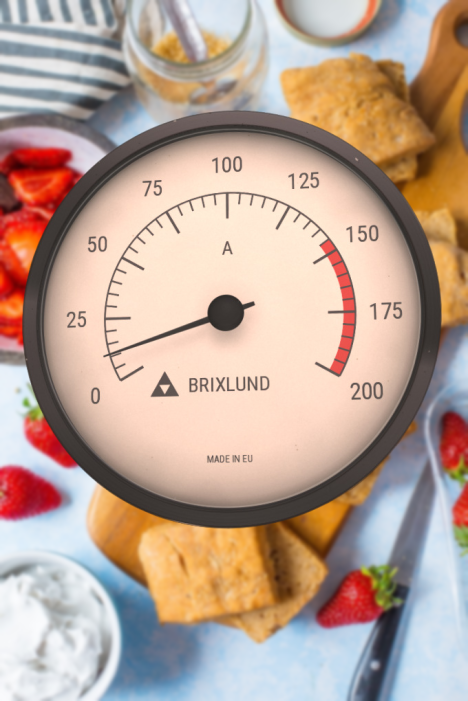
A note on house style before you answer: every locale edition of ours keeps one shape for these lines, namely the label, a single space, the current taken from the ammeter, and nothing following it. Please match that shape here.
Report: 10 A
